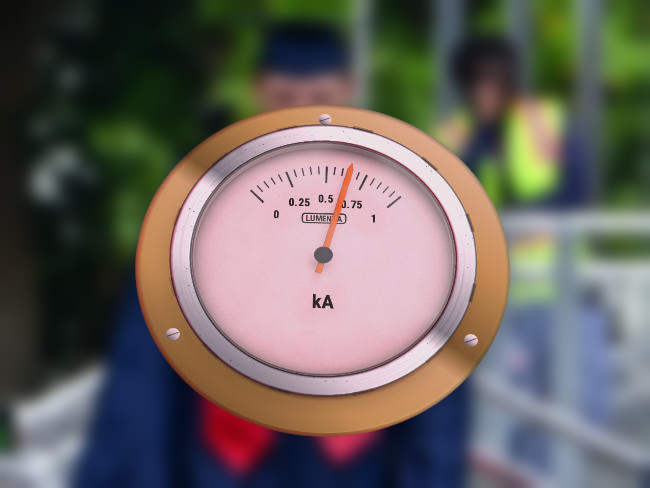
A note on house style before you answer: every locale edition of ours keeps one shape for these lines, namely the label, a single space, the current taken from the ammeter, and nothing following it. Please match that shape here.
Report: 0.65 kA
